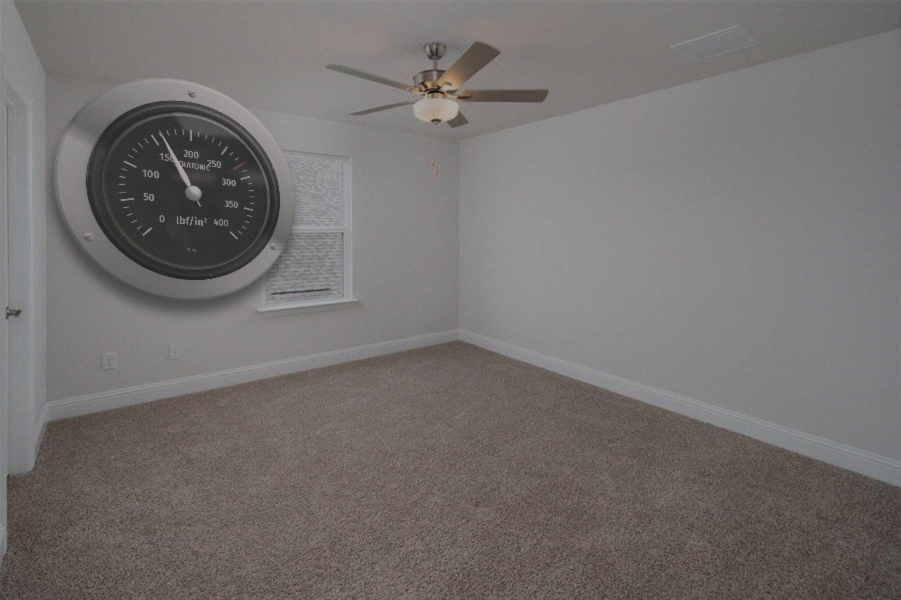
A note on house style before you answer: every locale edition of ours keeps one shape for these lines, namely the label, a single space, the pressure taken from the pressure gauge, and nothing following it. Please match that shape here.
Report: 160 psi
